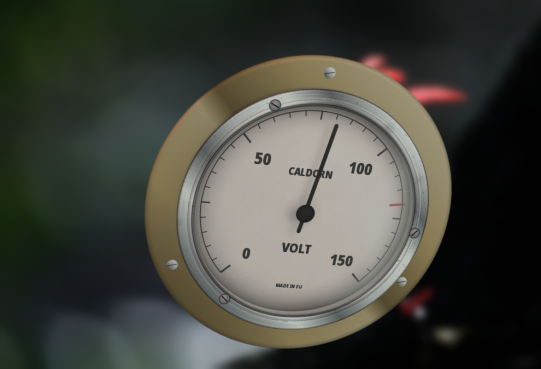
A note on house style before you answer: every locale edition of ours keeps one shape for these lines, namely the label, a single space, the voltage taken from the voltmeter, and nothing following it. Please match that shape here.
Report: 80 V
